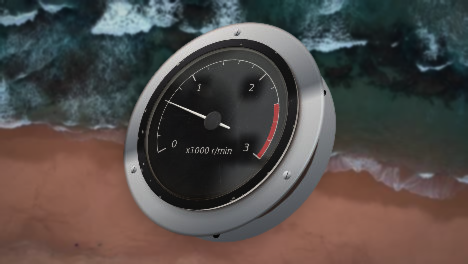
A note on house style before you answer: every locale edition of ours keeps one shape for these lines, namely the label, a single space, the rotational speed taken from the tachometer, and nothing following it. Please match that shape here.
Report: 600 rpm
